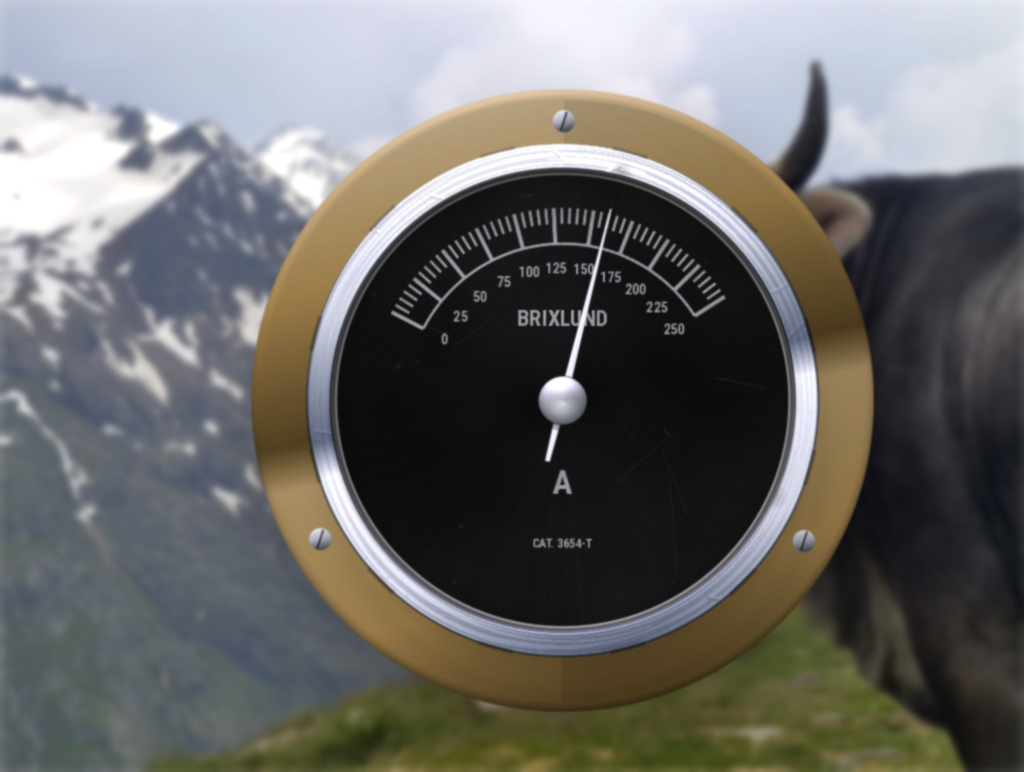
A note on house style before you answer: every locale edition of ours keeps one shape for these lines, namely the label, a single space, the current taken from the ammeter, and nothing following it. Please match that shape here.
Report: 160 A
